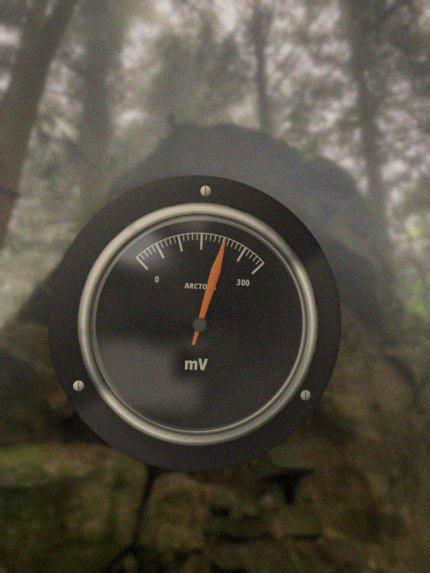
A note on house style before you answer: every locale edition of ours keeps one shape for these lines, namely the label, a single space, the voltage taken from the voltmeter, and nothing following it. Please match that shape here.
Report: 200 mV
